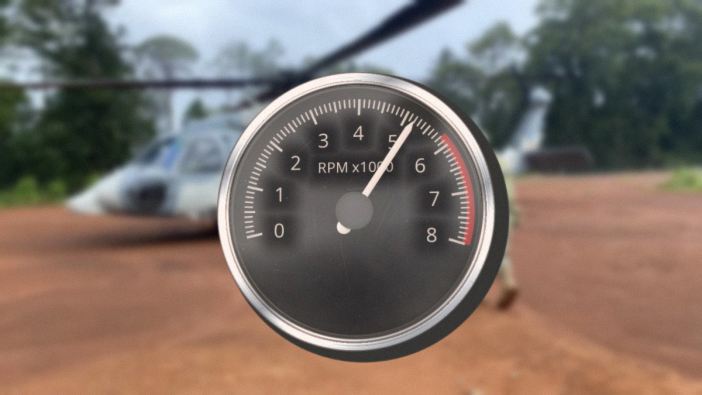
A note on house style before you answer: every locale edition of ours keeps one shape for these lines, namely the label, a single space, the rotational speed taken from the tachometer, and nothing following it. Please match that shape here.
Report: 5200 rpm
